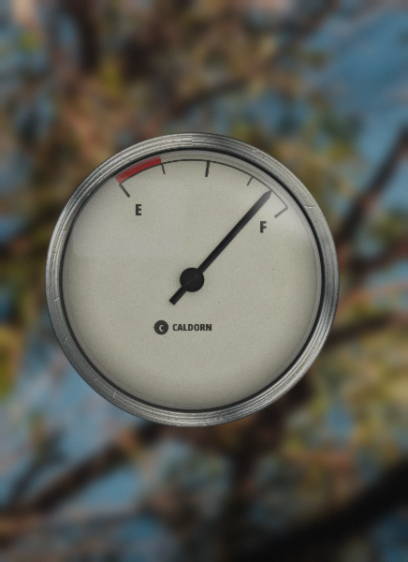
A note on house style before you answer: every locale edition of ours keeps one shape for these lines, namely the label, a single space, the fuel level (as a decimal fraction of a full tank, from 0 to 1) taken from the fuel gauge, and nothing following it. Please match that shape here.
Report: 0.875
